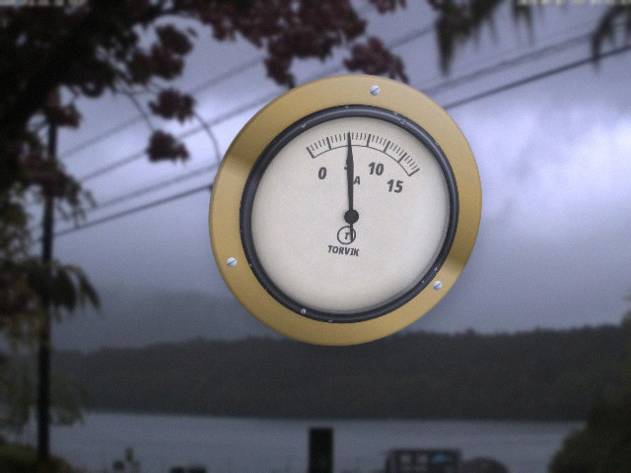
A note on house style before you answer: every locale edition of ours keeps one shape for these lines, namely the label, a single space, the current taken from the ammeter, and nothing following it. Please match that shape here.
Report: 5 A
